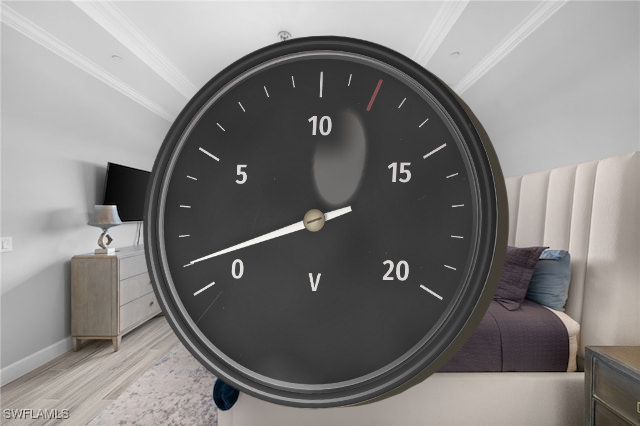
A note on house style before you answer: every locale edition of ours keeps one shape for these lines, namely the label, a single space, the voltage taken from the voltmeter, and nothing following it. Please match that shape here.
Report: 1 V
